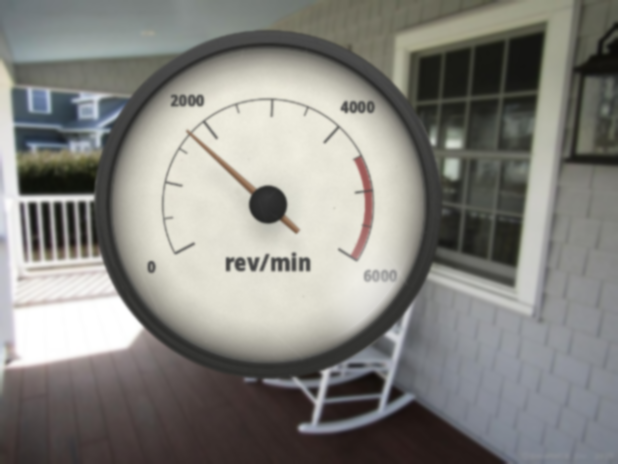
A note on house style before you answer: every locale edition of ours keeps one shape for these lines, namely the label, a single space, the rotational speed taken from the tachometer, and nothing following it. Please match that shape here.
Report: 1750 rpm
